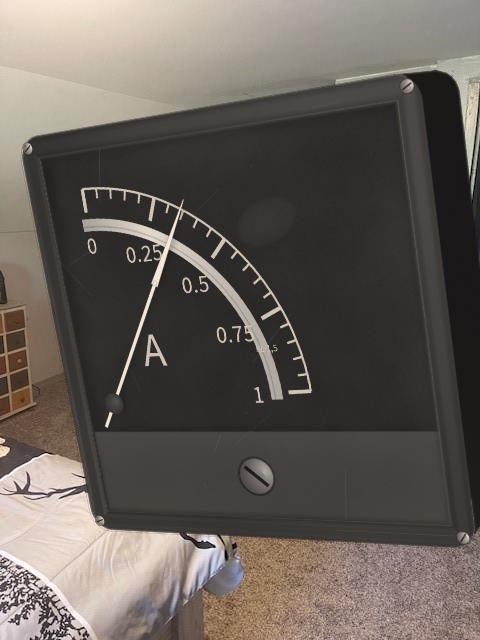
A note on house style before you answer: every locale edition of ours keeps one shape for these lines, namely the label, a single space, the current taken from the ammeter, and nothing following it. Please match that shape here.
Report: 0.35 A
